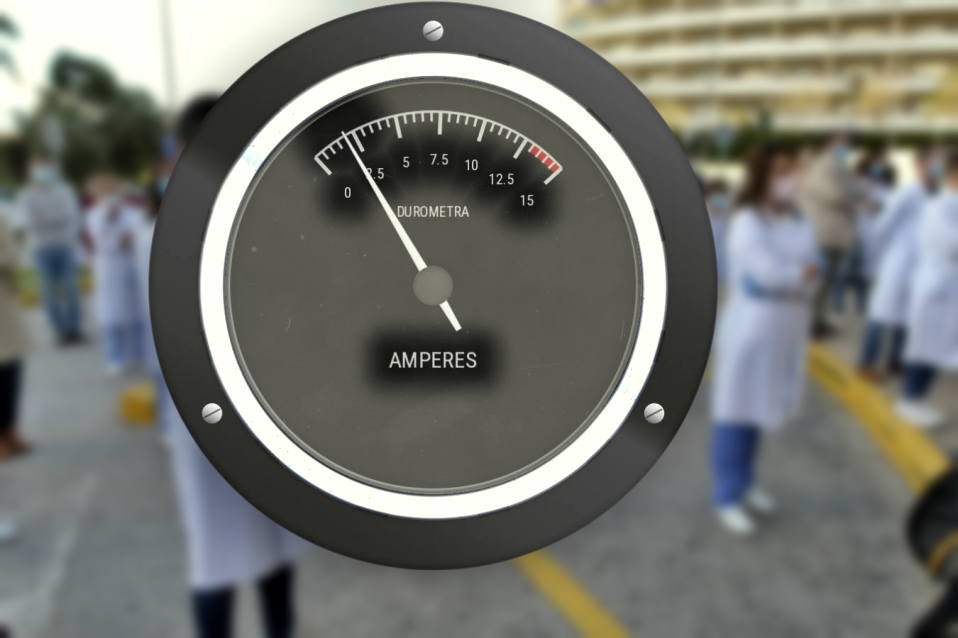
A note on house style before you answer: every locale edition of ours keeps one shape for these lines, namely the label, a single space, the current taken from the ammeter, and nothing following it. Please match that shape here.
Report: 2 A
